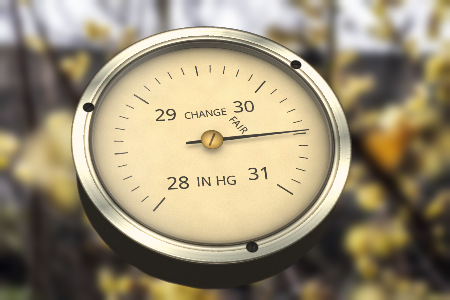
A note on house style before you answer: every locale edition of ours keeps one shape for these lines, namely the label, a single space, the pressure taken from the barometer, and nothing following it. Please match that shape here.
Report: 30.5 inHg
